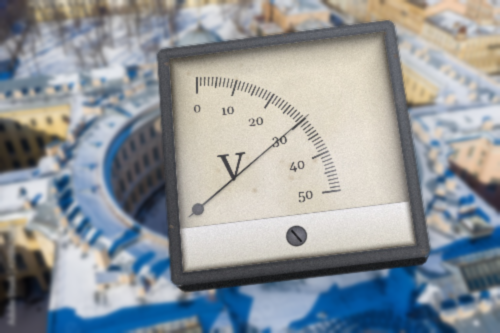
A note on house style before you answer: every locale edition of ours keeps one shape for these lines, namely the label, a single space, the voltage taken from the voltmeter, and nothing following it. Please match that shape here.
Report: 30 V
